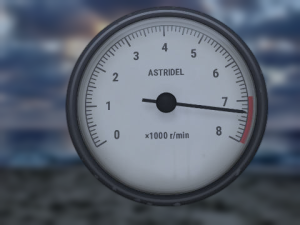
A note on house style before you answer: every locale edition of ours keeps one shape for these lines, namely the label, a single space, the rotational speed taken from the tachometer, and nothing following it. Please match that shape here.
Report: 7300 rpm
